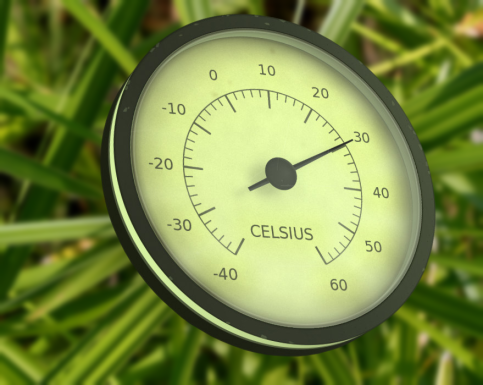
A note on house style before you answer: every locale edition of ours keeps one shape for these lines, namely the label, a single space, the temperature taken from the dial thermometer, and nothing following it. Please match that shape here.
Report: 30 °C
